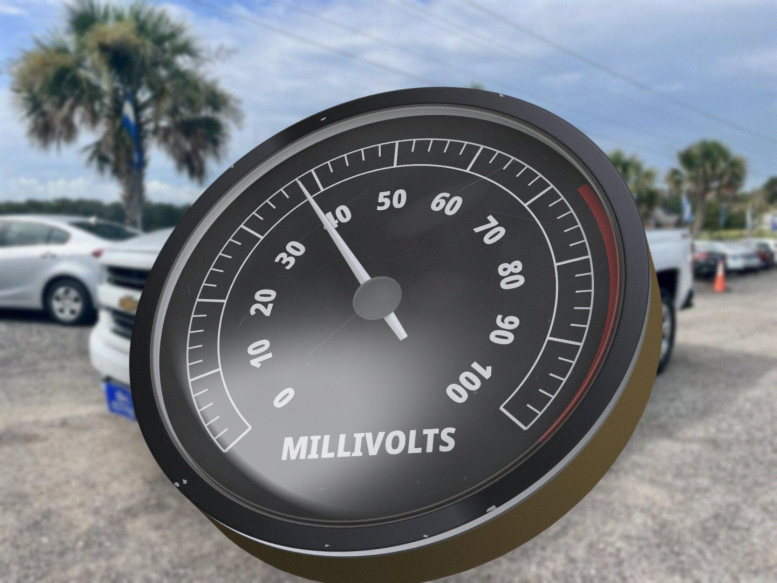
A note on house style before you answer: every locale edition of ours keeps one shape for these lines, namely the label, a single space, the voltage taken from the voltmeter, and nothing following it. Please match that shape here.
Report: 38 mV
